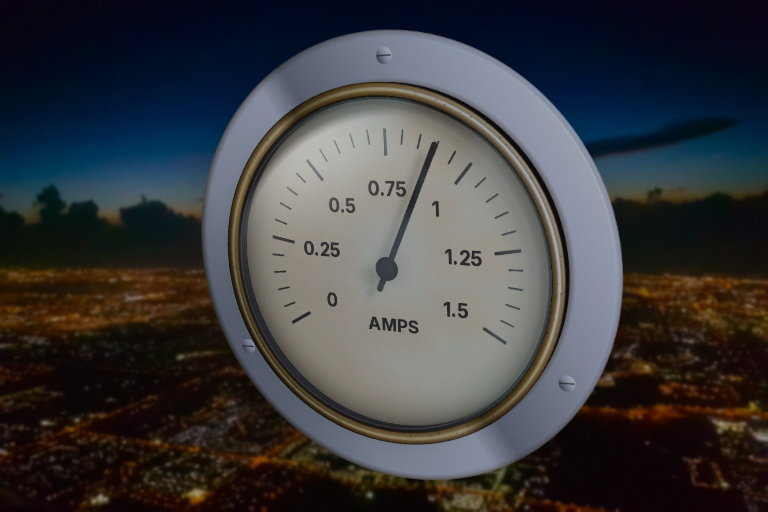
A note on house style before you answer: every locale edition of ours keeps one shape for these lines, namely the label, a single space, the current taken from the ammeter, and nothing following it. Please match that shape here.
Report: 0.9 A
